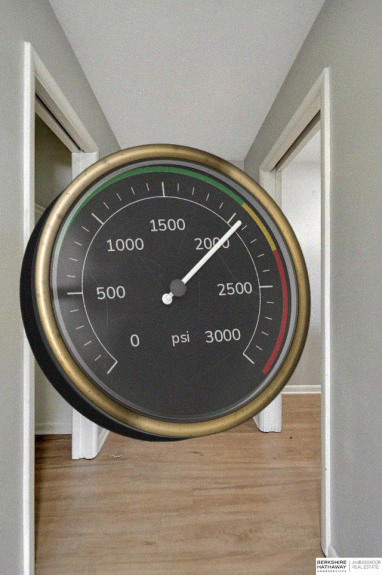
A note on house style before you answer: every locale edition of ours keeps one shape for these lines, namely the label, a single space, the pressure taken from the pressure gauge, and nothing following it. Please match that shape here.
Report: 2050 psi
